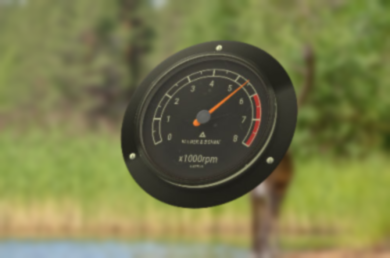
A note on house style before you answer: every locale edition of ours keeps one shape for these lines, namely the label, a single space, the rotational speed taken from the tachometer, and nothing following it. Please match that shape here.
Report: 5500 rpm
